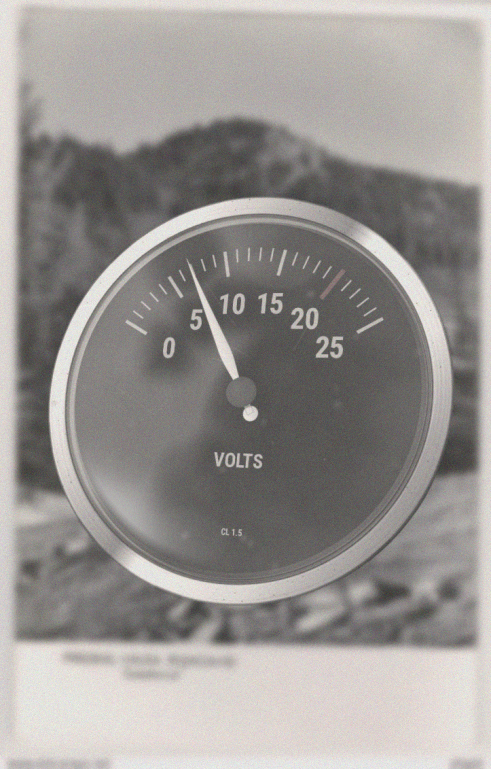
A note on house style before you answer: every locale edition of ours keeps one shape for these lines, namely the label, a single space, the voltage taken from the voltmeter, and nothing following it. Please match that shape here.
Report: 7 V
